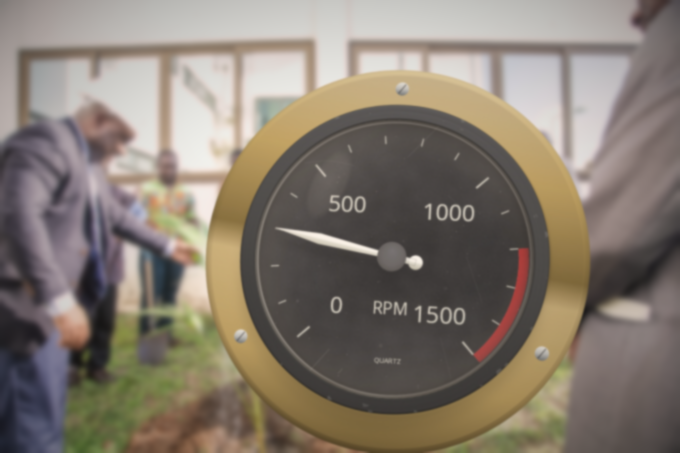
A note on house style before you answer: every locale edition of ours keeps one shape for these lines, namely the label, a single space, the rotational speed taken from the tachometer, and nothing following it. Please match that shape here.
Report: 300 rpm
